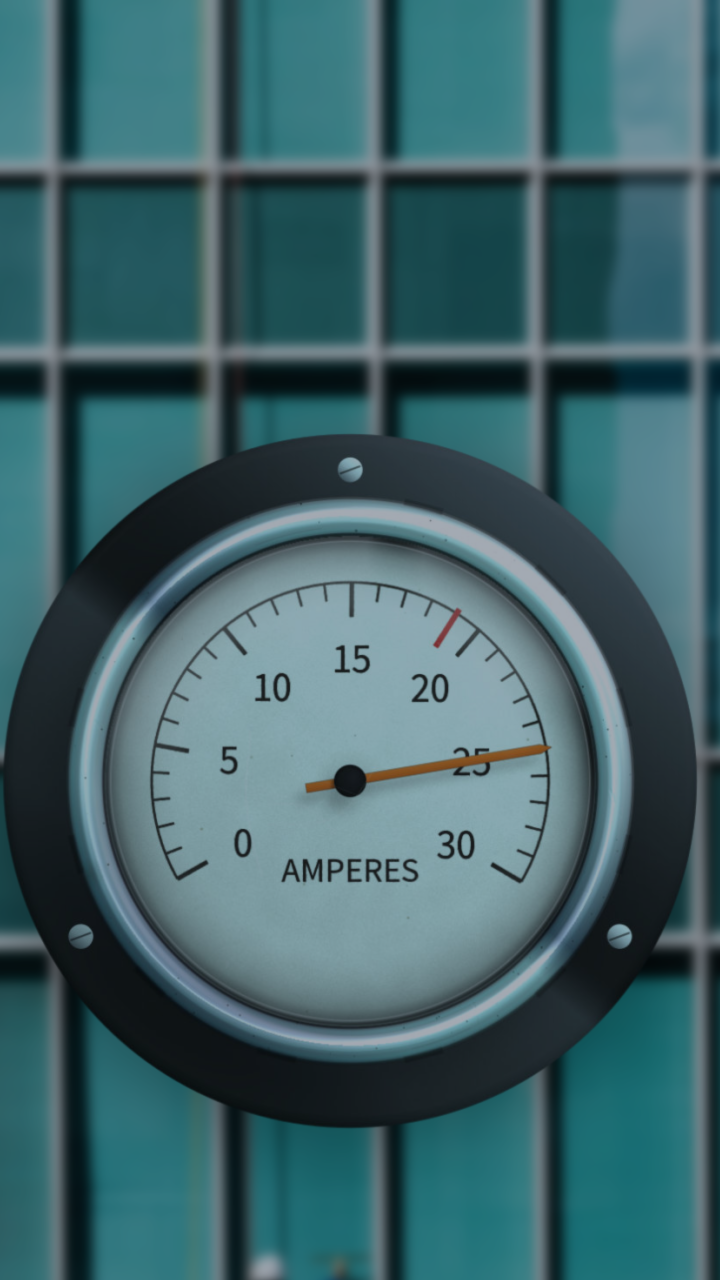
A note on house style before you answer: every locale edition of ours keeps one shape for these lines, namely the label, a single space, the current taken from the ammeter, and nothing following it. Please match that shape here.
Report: 25 A
